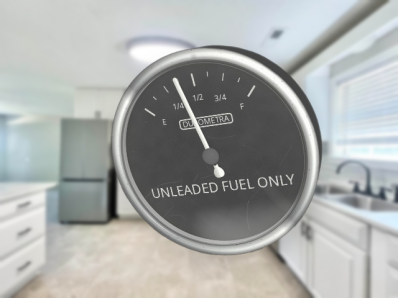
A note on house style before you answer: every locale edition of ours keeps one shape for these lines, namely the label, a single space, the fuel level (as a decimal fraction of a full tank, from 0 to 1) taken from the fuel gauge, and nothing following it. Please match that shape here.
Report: 0.375
